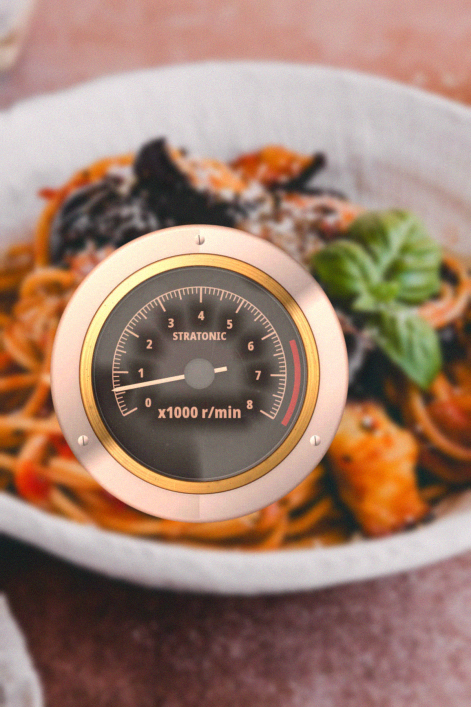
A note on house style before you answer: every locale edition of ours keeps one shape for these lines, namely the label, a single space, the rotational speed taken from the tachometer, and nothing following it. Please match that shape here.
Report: 600 rpm
